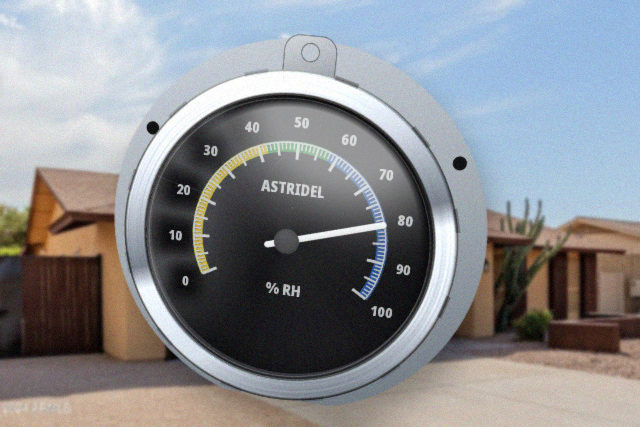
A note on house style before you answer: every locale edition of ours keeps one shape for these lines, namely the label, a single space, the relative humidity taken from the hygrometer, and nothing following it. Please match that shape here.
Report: 80 %
